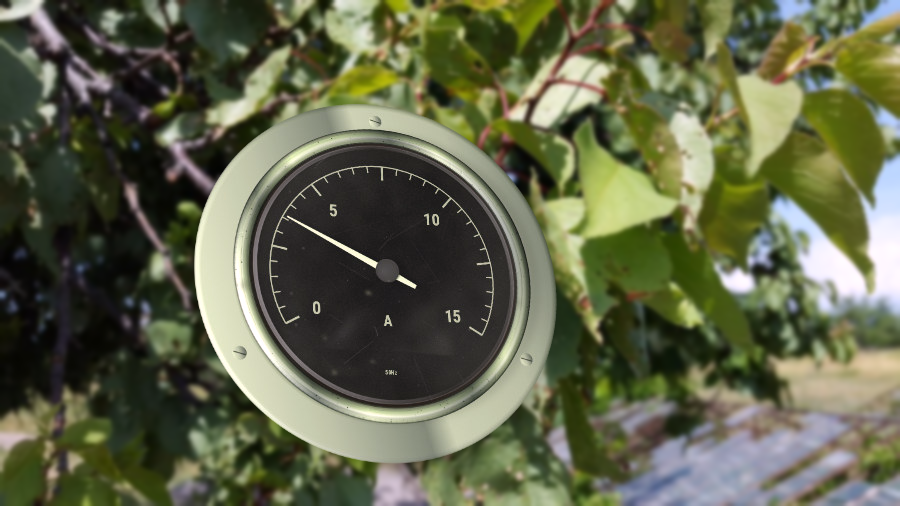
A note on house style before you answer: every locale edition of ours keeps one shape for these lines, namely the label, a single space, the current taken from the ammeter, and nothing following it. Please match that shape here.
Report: 3.5 A
